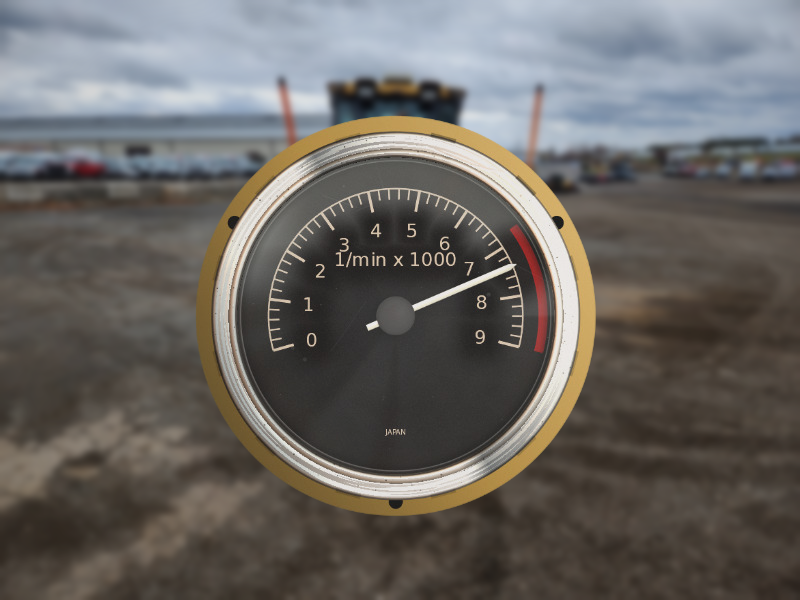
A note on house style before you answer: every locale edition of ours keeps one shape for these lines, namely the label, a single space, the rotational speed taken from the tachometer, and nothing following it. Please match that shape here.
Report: 7400 rpm
